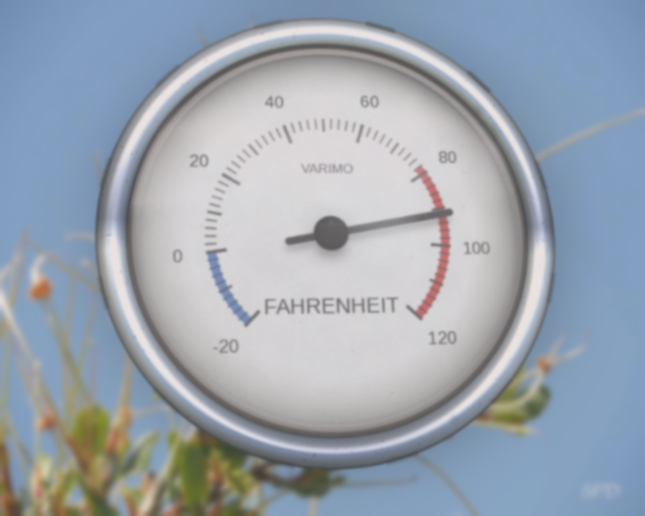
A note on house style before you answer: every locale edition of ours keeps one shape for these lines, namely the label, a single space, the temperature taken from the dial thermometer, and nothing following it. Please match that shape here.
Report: 92 °F
